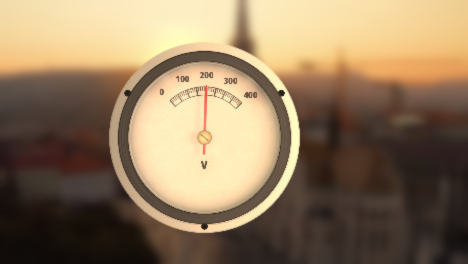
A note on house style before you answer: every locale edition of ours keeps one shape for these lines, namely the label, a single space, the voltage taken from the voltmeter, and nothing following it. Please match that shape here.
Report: 200 V
